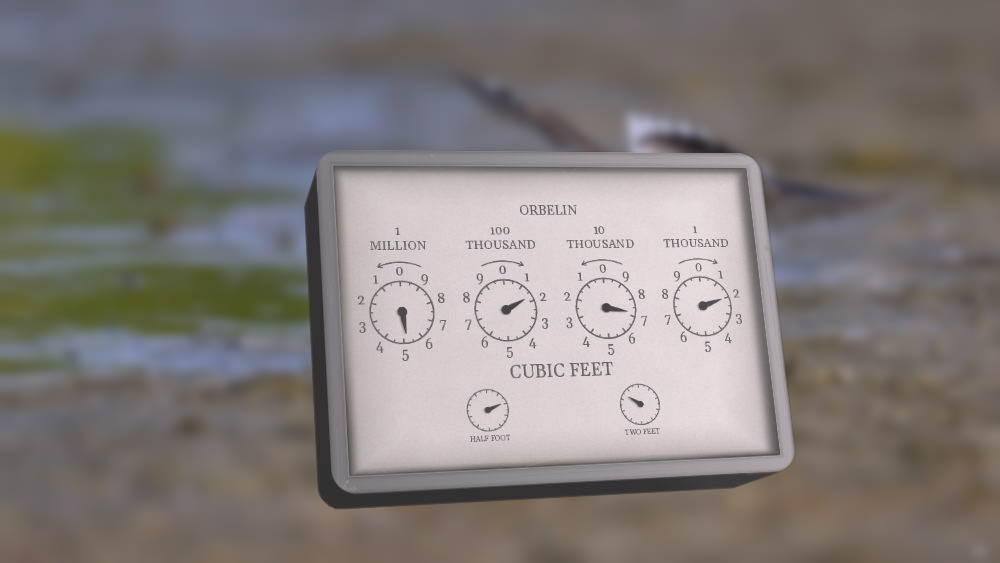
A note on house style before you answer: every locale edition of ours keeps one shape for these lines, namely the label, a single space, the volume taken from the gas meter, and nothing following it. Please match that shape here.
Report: 517200 ft³
